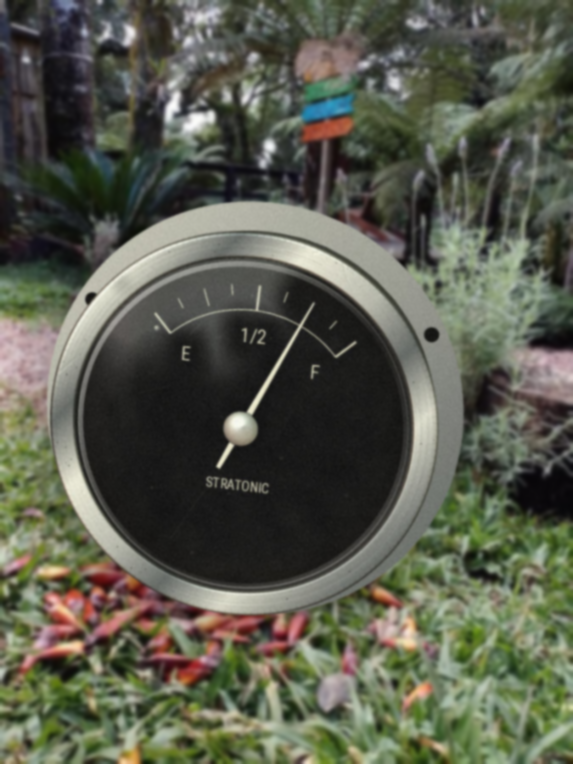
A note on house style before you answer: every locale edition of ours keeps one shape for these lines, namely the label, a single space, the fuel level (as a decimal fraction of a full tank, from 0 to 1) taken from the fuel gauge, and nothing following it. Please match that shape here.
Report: 0.75
